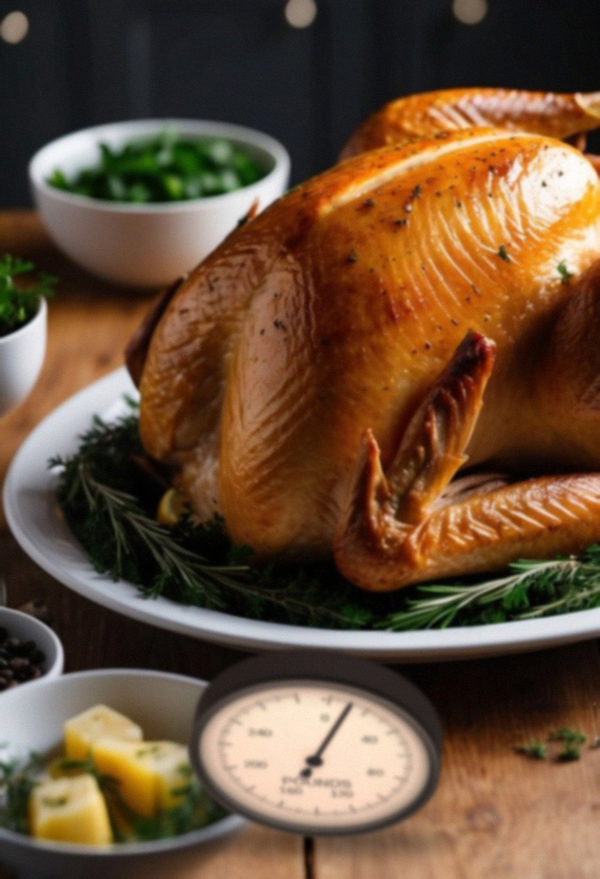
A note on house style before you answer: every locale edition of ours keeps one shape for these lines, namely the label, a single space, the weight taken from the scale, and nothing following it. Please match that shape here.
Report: 10 lb
